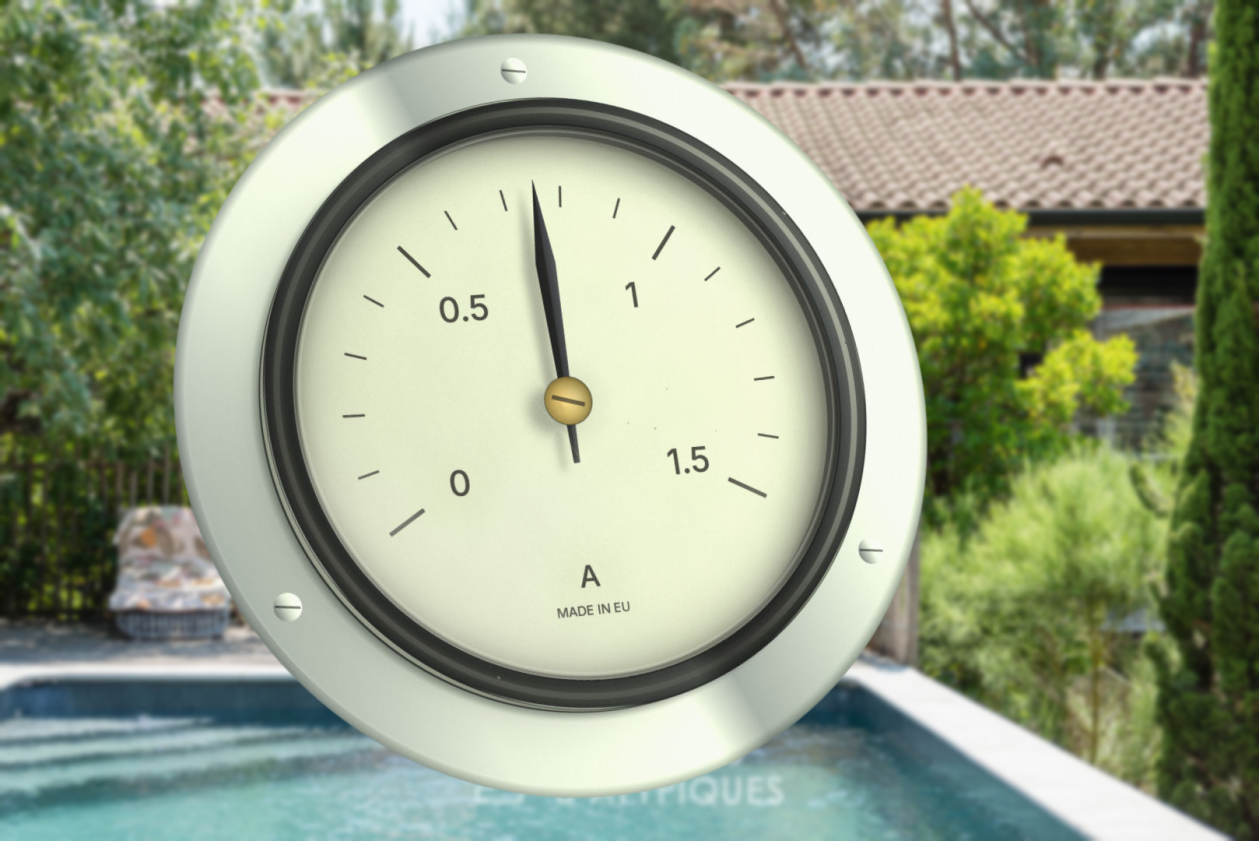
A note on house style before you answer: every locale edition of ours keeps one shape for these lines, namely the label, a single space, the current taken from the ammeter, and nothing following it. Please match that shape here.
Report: 0.75 A
